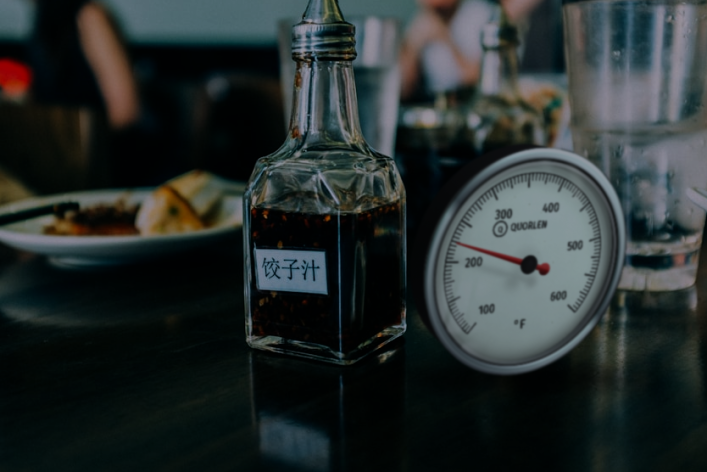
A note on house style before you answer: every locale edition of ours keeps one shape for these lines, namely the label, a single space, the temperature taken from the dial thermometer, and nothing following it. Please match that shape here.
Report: 225 °F
